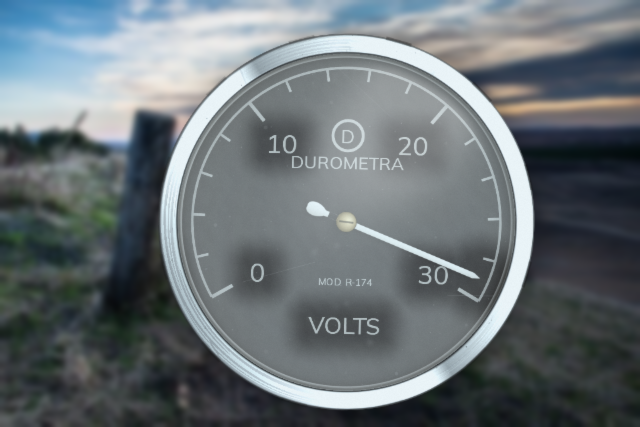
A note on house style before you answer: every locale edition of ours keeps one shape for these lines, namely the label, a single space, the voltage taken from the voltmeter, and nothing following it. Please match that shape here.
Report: 29 V
